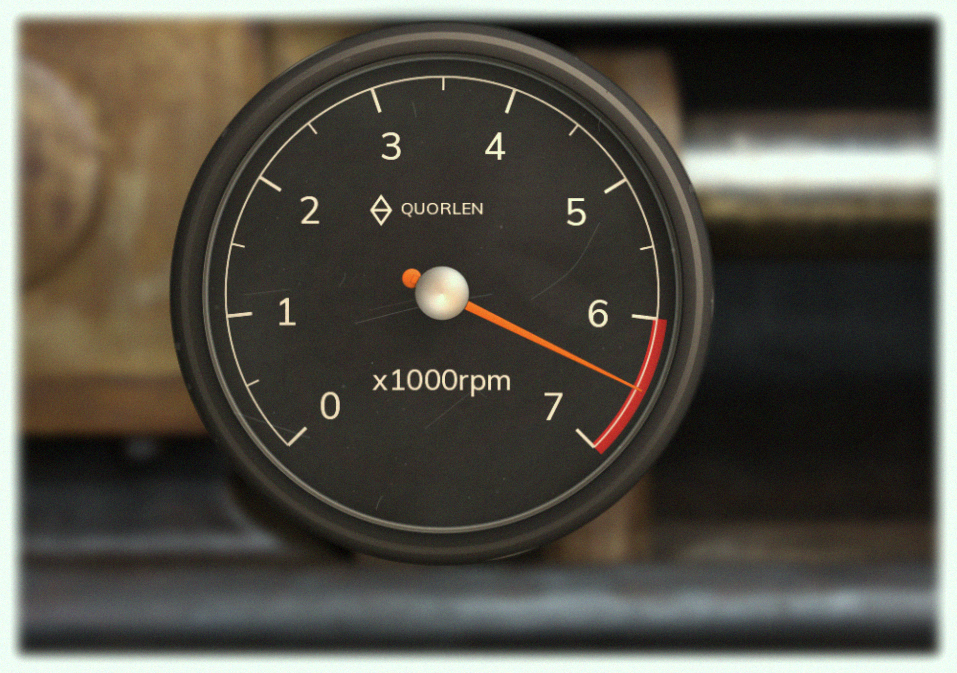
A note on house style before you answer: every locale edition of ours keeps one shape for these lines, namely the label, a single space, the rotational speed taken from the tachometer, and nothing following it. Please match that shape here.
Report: 6500 rpm
